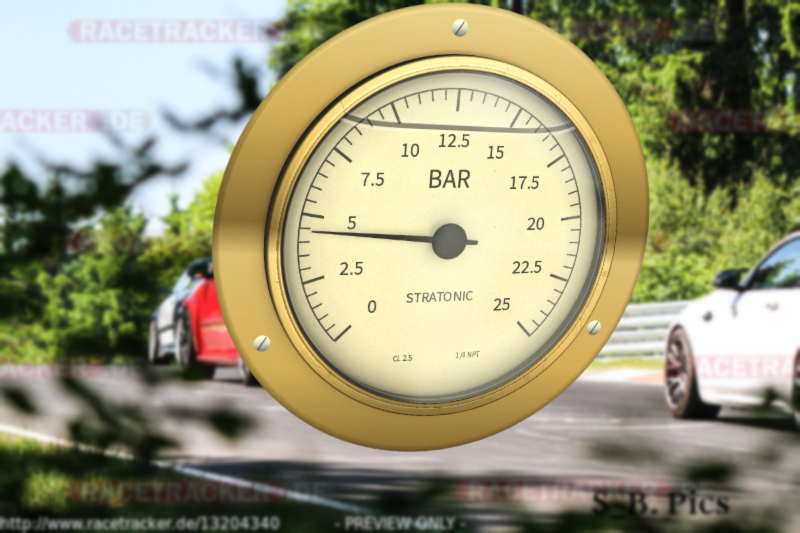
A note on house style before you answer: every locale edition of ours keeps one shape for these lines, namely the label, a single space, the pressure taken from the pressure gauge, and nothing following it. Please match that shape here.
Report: 4.5 bar
